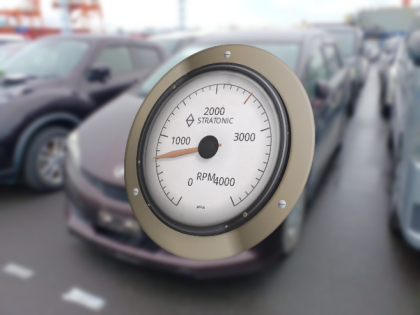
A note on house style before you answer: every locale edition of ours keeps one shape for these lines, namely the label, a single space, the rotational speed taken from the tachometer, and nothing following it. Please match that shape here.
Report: 700 rpm
